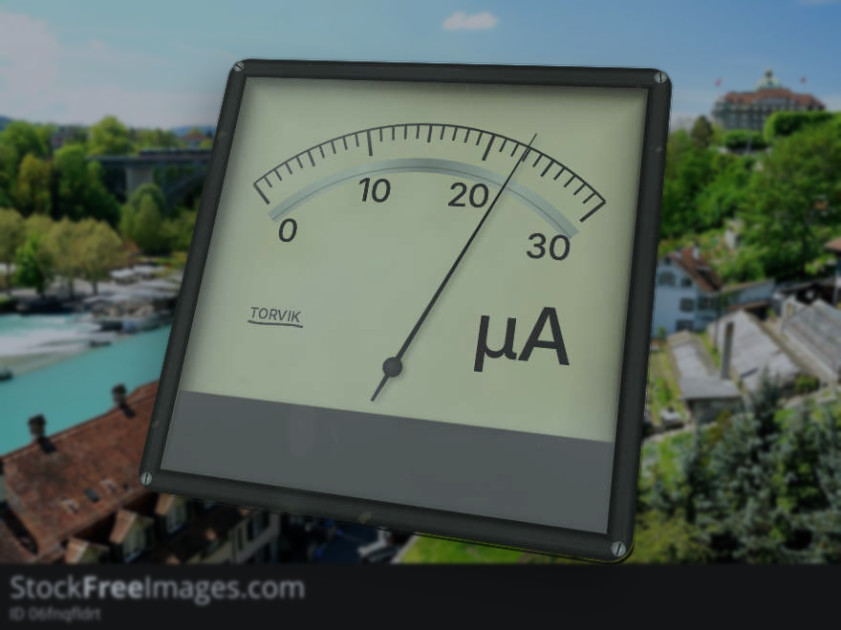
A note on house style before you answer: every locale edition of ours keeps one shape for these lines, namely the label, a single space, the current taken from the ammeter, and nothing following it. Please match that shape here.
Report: 23 µA
